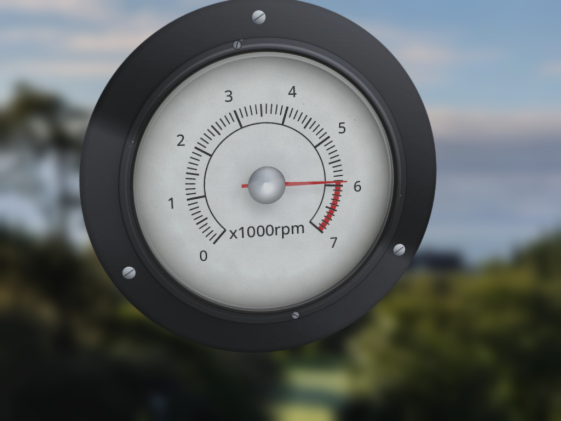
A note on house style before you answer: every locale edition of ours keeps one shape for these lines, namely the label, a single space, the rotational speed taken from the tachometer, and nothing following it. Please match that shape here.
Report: 5900 rpm
